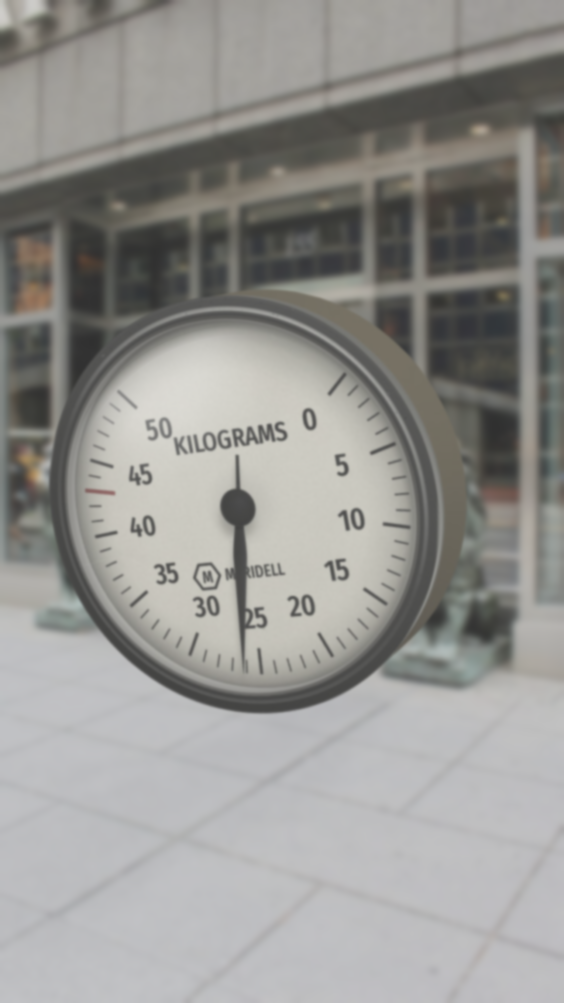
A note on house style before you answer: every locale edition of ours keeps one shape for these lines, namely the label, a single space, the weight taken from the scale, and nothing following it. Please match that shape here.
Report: 26 kg
